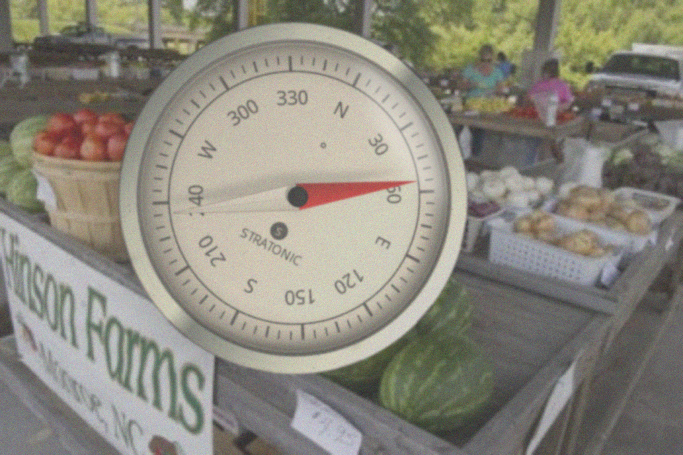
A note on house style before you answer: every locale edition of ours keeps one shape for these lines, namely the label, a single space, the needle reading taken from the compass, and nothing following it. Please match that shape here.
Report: 55 °
